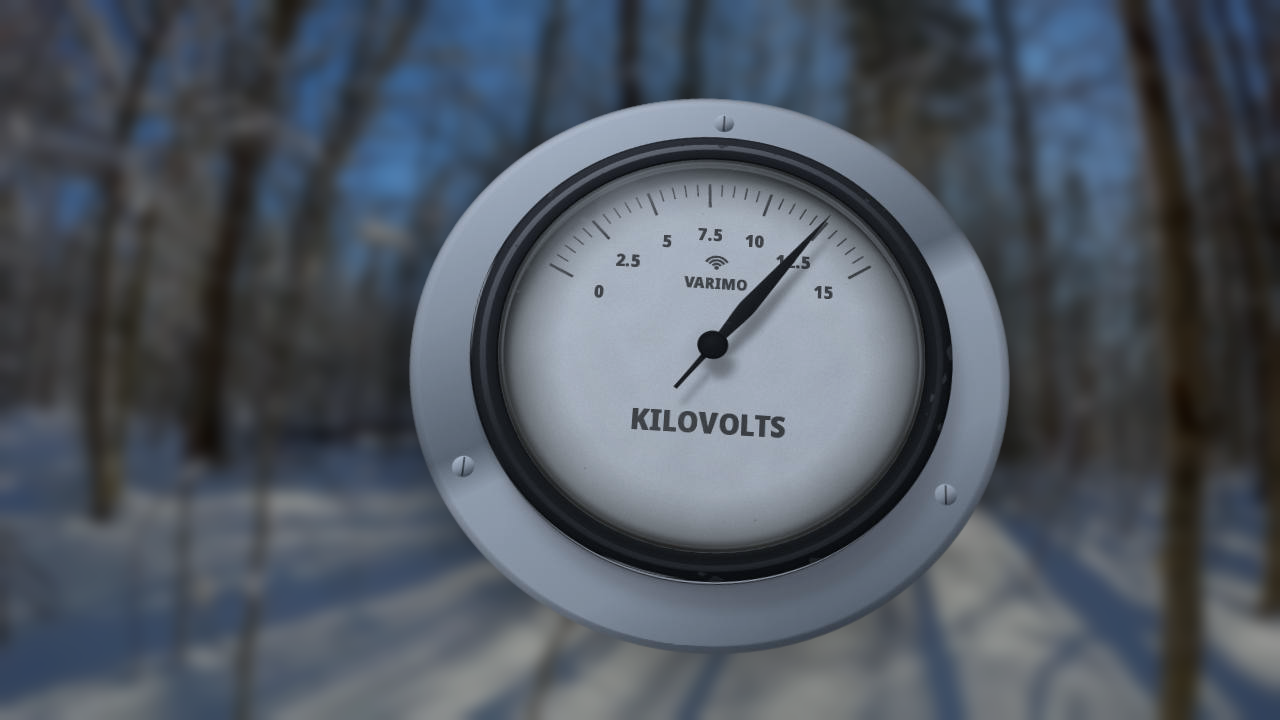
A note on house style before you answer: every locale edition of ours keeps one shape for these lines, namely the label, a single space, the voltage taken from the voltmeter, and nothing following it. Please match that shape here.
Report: 12.5 kV
